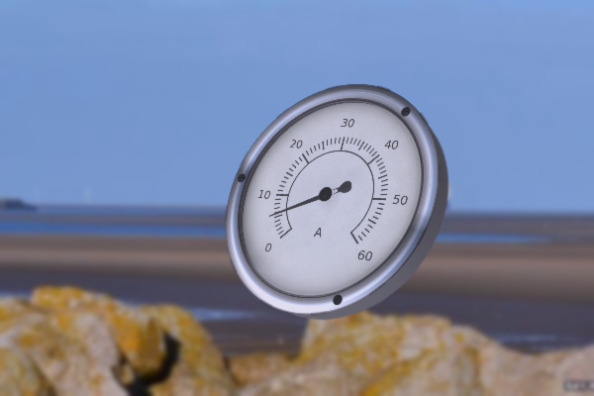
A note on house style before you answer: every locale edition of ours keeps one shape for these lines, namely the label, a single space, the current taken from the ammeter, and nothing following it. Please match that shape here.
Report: 5 A
